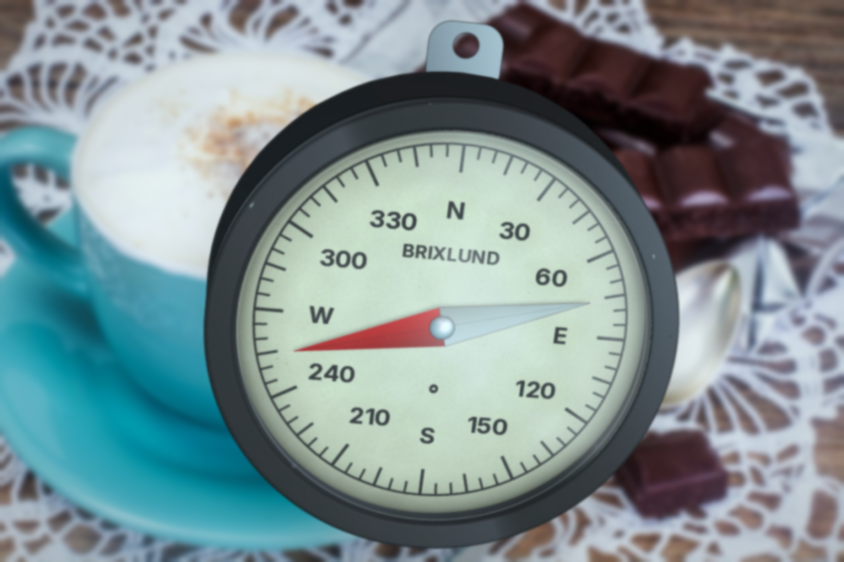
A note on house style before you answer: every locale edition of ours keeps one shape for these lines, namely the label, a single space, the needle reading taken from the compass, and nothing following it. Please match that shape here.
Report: 255 °
